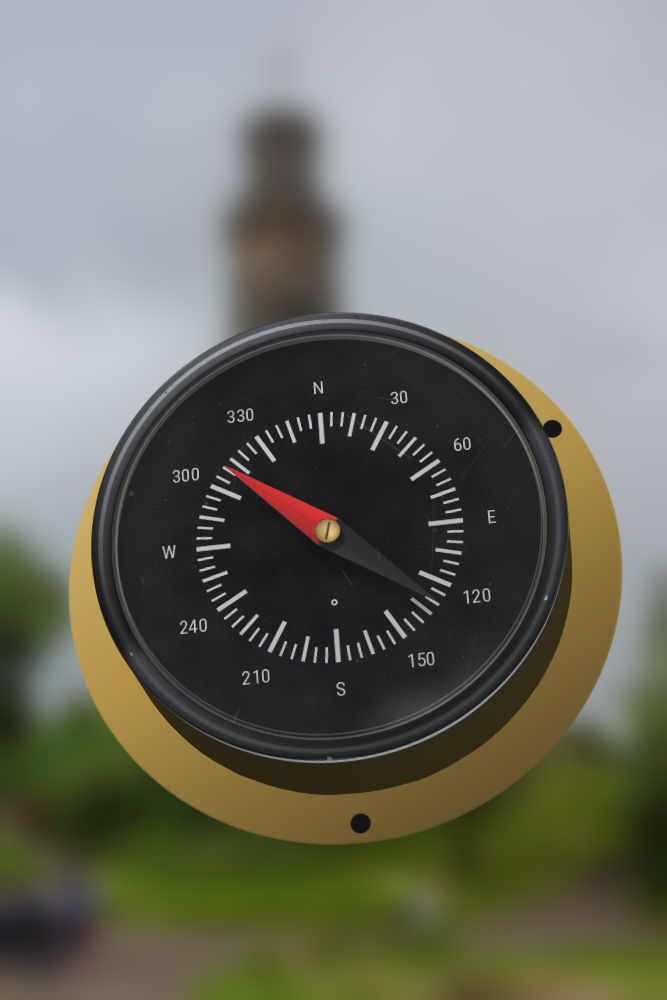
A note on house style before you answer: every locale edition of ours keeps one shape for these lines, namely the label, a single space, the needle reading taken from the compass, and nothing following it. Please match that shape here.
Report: 310 °
